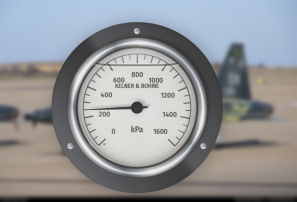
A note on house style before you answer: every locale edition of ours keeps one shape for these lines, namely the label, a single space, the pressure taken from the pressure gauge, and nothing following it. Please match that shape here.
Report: 250 kPa
